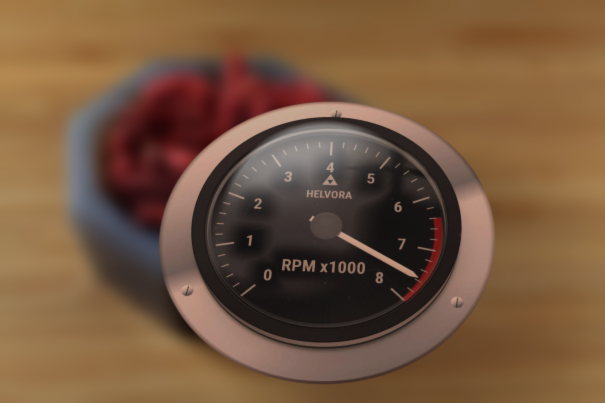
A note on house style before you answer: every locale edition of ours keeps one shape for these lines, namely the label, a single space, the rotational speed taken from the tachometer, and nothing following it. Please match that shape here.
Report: 7600 rpm
